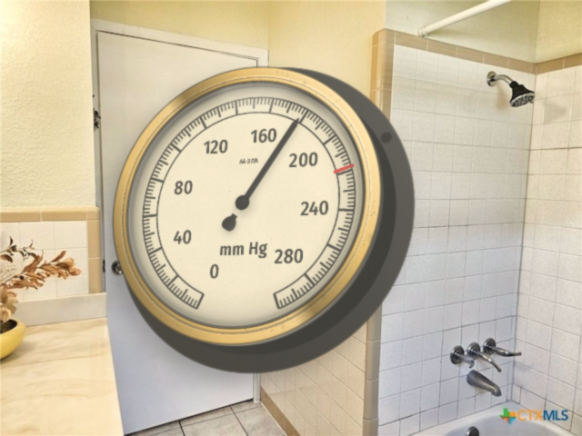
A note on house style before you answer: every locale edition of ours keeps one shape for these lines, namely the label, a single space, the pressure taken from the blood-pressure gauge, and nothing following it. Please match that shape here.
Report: 180 mmHg
